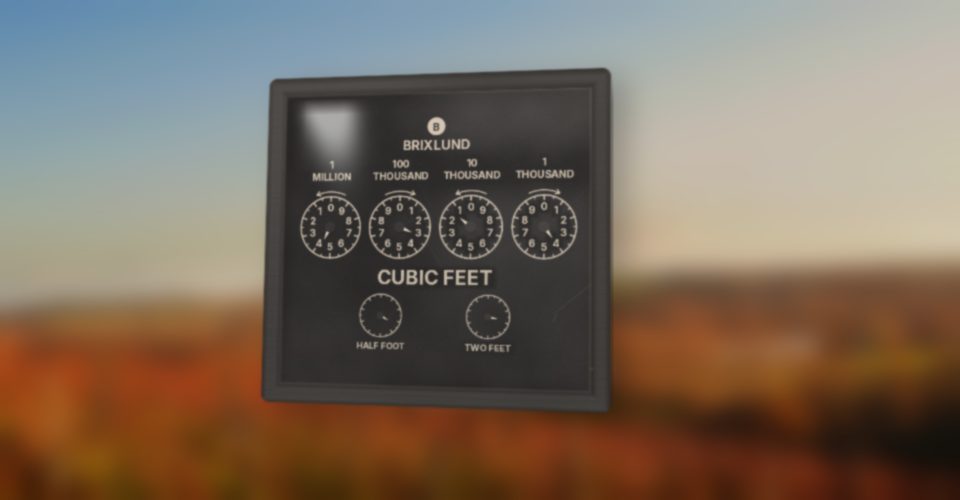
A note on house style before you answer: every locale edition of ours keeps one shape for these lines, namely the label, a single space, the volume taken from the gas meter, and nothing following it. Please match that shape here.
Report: 431400 ft³
